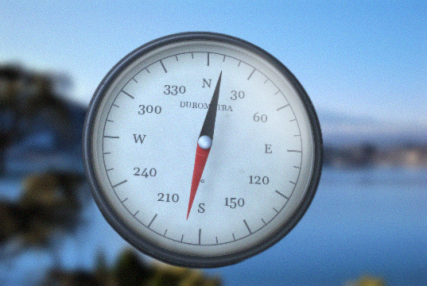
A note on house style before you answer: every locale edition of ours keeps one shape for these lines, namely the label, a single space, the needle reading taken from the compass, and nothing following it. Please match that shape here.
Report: 190 °
